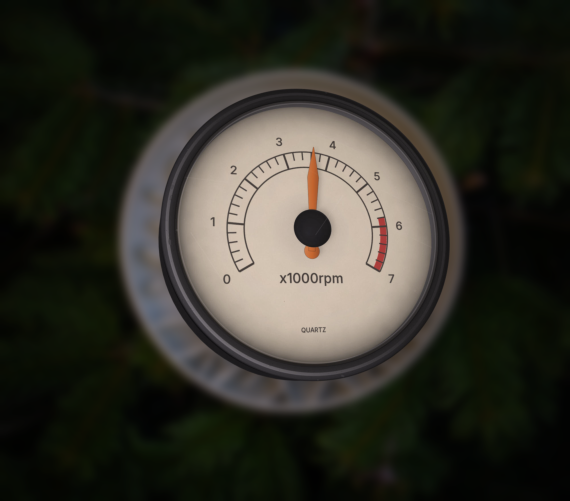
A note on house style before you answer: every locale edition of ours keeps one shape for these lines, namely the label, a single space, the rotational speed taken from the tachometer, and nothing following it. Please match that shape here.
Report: 3600 rpm
